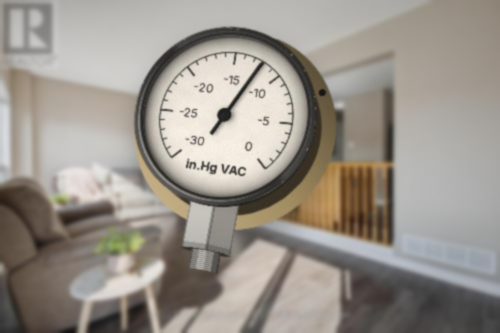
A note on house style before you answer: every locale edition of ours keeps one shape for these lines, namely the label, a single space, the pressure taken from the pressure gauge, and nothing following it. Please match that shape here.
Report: -12 inHg
